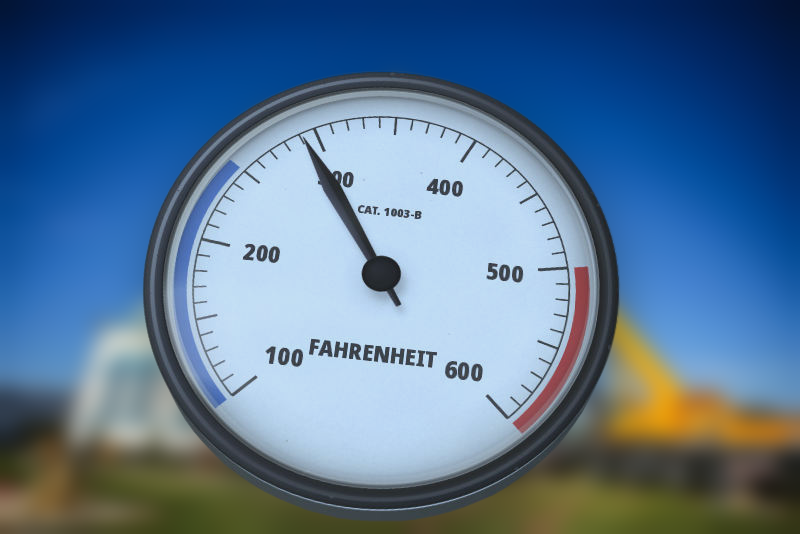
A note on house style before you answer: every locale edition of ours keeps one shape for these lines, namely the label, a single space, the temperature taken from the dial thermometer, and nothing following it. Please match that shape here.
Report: 290 °F
